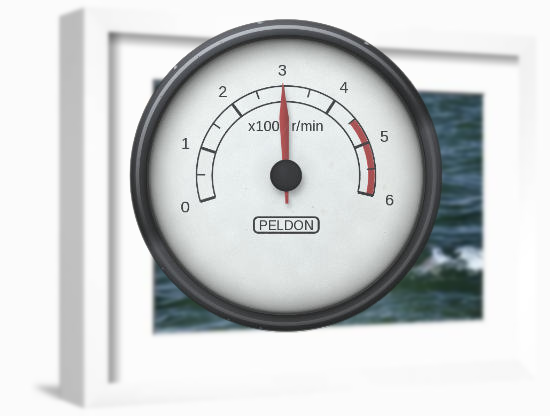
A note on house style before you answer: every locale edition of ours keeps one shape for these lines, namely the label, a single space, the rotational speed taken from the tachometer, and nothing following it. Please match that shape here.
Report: 3000 rpm
